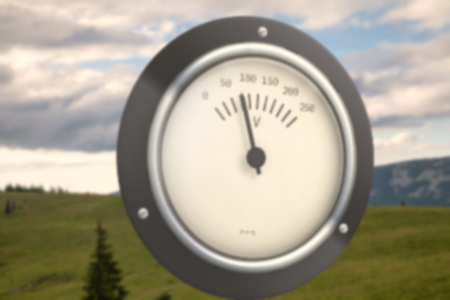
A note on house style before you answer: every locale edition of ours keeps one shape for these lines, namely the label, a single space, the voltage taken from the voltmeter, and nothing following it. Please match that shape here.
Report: 75 V
